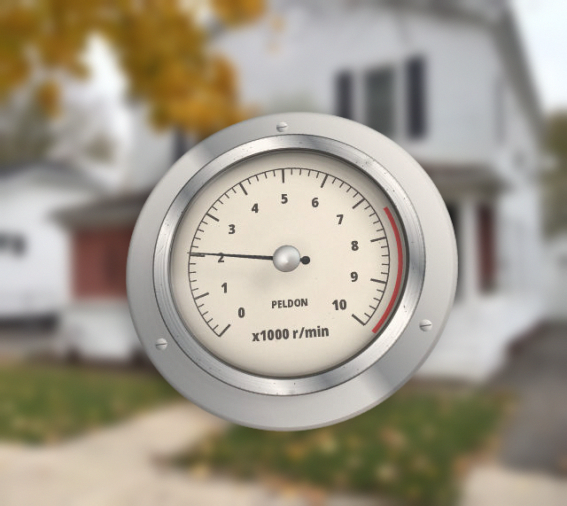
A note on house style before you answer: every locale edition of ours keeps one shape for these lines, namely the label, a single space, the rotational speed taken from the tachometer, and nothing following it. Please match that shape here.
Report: 2000 rpm
